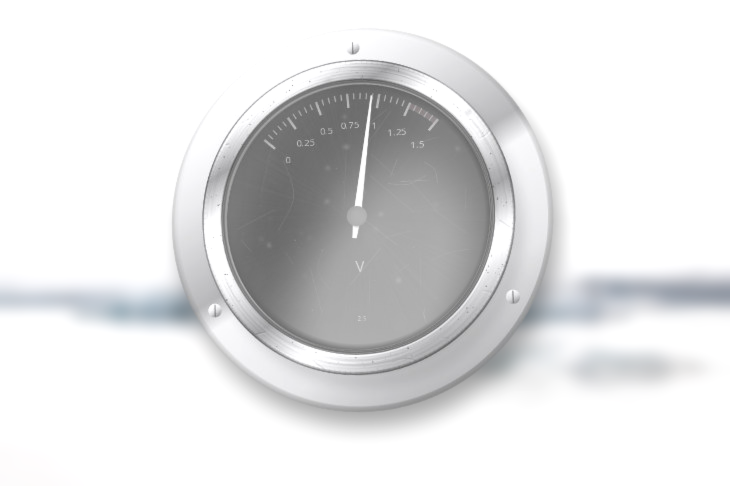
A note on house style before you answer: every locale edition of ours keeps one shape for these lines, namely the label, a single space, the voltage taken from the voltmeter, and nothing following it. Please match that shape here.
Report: 0.95 V
